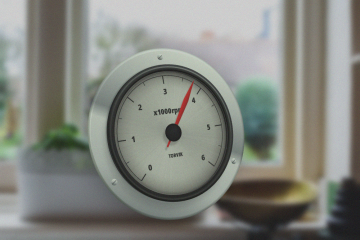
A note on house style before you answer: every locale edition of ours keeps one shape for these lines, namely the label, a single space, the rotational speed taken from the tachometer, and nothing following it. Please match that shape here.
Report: 3750 rpm
